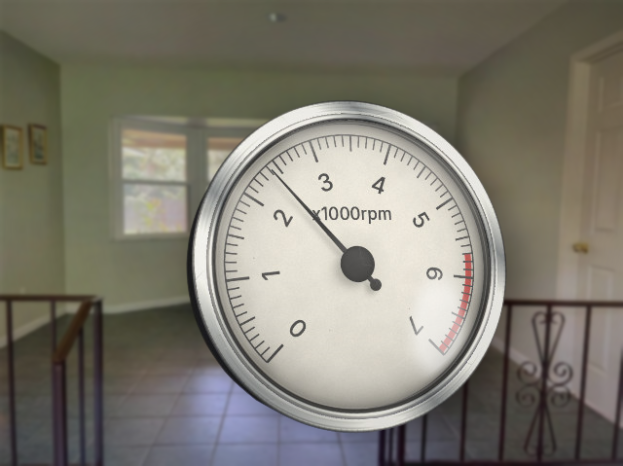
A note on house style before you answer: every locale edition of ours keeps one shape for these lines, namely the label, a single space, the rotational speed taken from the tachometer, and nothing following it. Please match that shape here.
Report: 2400 rpm
